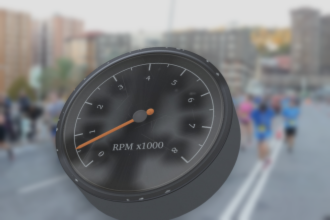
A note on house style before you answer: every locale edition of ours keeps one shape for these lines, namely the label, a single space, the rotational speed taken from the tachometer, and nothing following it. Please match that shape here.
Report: 500 rpm
